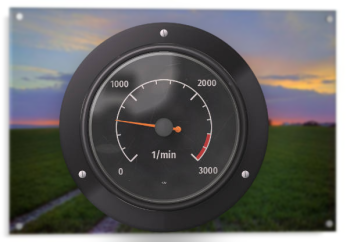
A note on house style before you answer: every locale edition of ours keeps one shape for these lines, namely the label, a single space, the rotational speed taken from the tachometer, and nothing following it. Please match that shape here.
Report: 600 rpm
